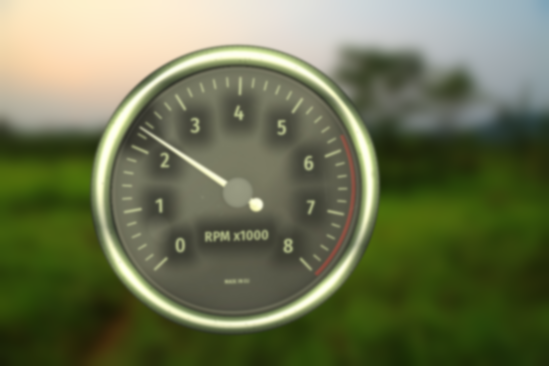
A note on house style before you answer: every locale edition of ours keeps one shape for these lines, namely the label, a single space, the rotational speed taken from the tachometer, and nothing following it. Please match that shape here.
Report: 2300 rpm
